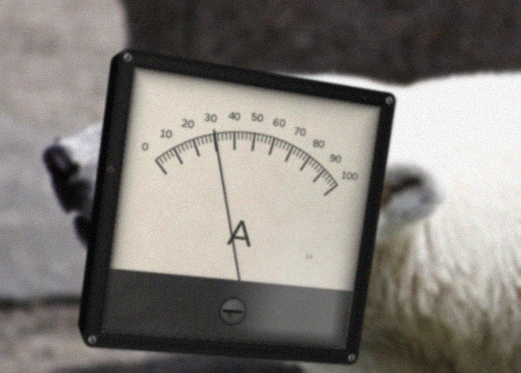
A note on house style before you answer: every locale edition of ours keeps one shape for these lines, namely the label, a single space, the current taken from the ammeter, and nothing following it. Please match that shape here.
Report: 30 A
